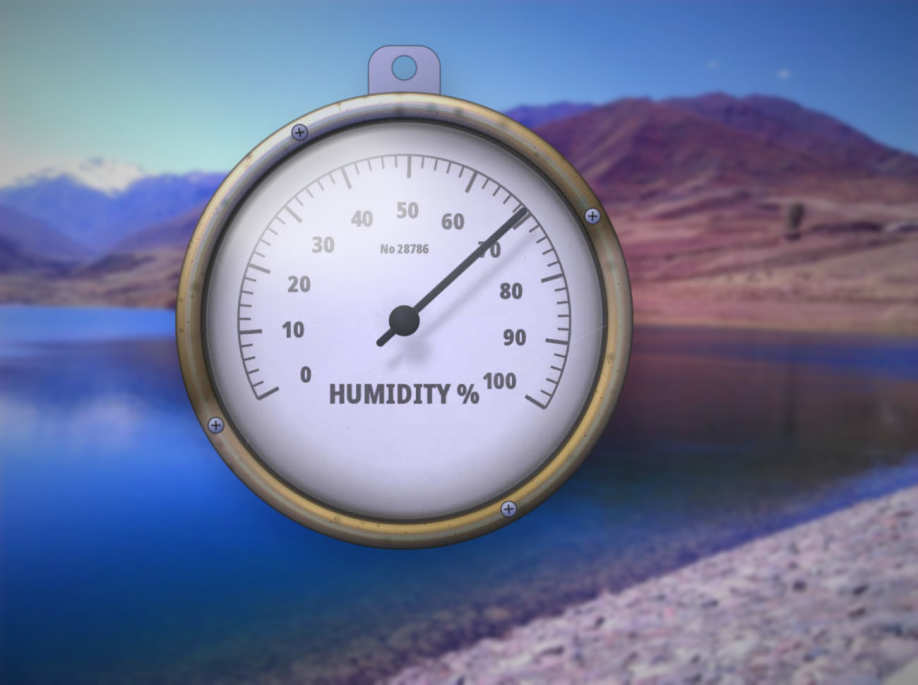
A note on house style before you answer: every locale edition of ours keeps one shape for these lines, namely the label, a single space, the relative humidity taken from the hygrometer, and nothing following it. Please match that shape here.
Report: 69 %
